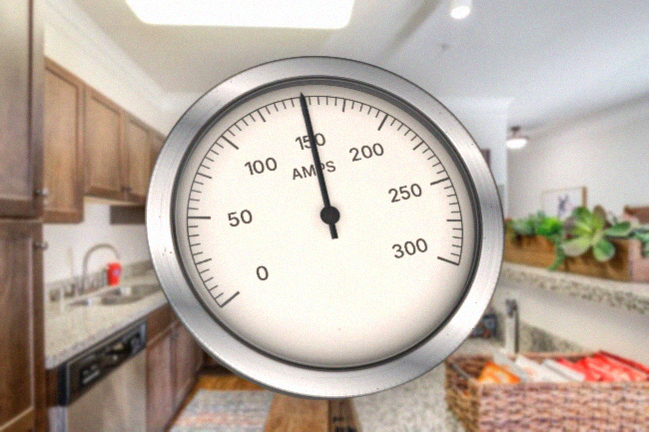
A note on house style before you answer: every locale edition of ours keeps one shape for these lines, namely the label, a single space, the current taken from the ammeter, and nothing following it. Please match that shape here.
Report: 150 A
